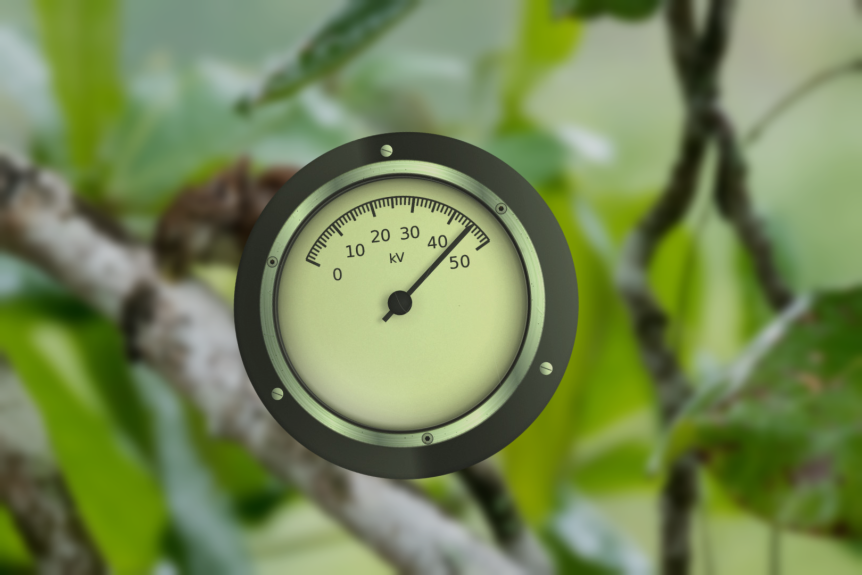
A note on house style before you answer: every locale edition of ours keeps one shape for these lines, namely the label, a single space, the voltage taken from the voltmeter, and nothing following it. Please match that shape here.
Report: 45 kV
